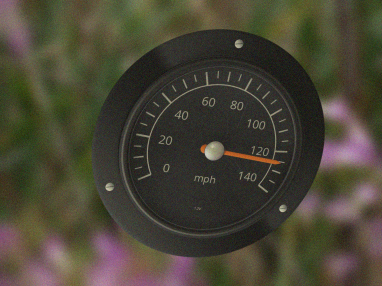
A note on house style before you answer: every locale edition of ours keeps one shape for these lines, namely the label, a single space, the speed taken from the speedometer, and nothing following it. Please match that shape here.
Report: 125 mph
